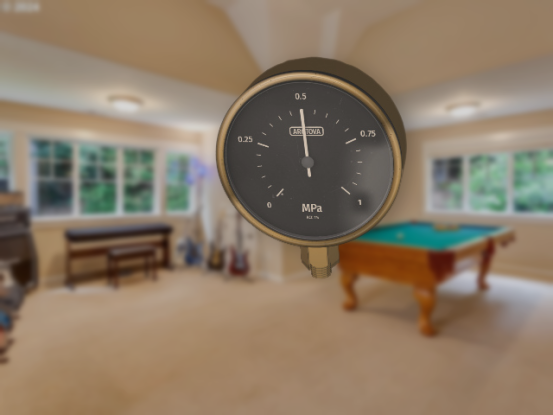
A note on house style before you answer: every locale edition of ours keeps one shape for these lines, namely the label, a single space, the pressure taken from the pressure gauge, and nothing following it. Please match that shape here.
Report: 0.5 MPa
